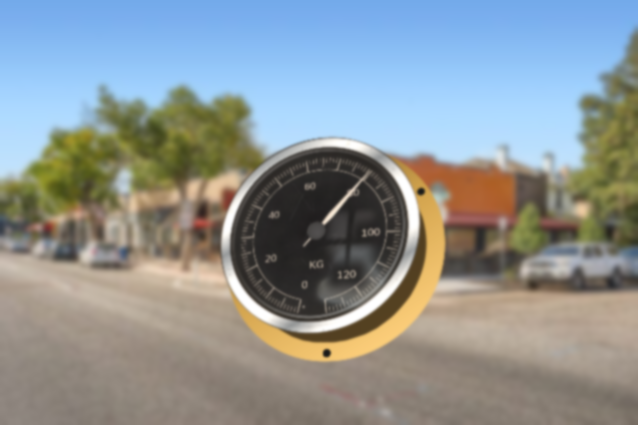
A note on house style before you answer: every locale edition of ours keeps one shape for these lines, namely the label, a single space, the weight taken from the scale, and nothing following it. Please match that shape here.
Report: 80 kg
